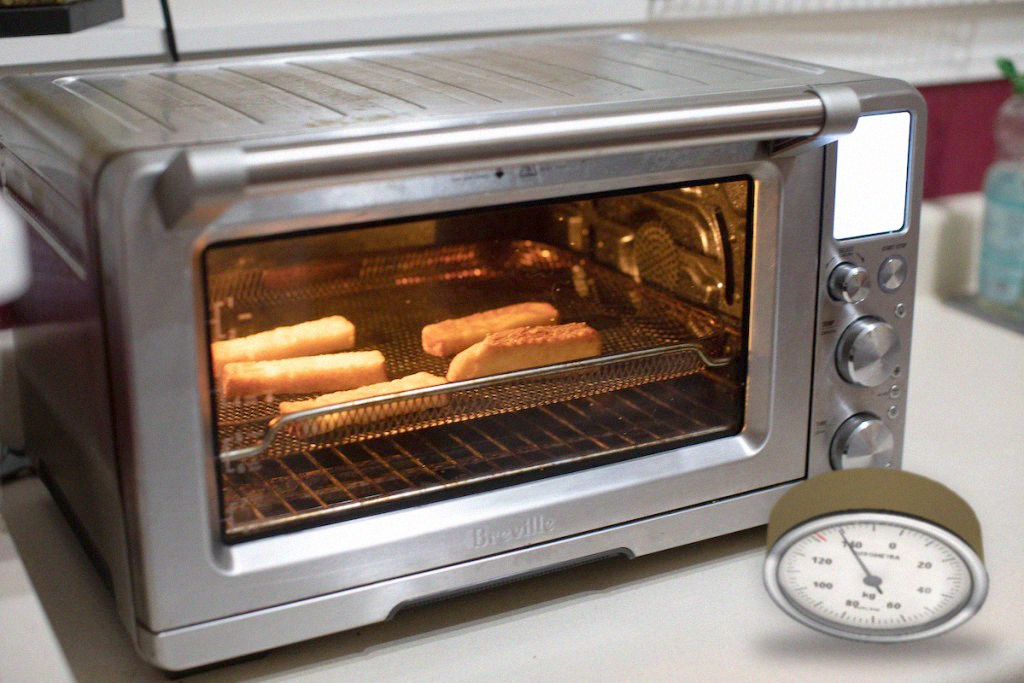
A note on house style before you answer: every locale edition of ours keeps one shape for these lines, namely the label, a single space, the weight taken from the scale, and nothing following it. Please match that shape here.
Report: 140 kg
